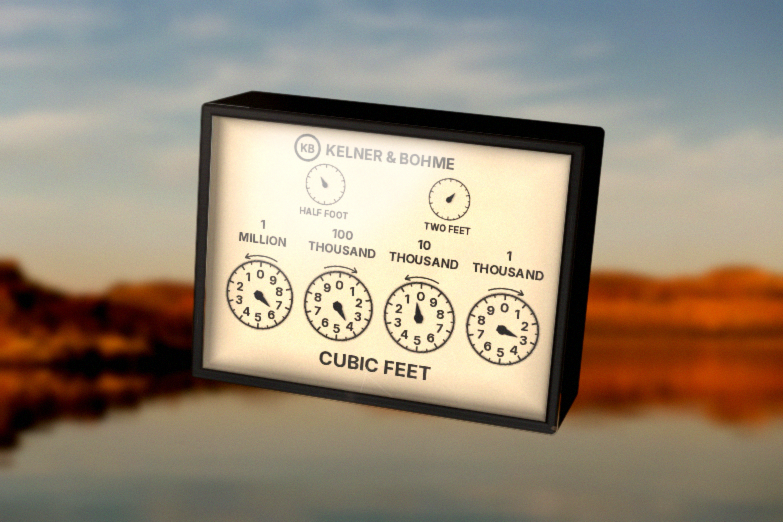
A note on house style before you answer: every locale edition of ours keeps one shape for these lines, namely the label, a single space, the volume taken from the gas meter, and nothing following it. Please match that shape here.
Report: 640300 ft³
